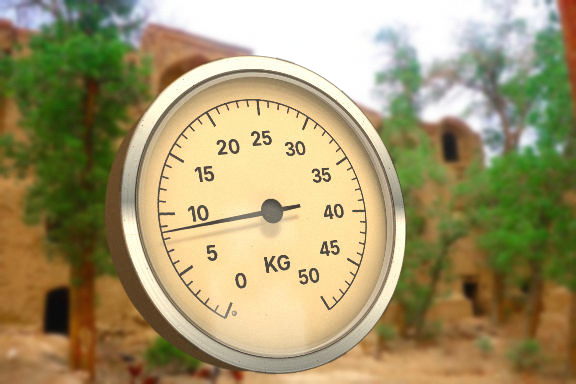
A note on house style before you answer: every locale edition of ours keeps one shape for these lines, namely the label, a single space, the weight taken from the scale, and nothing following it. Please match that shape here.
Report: 8.5 kg
